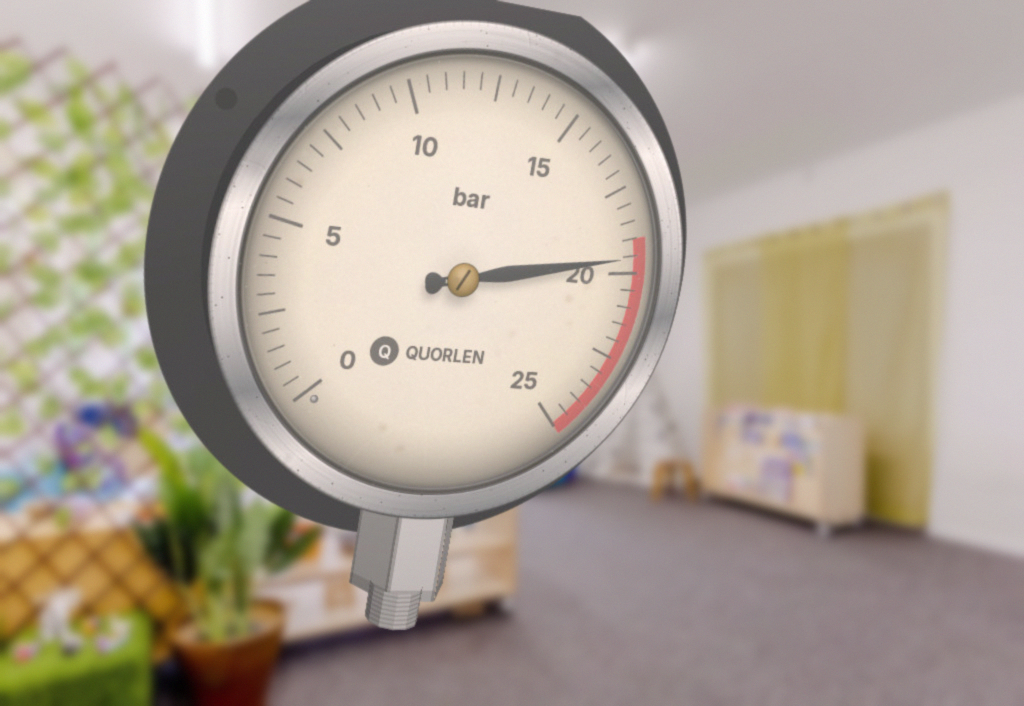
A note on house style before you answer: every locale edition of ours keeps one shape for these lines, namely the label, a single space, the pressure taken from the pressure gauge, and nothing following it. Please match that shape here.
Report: 19.5 bar
